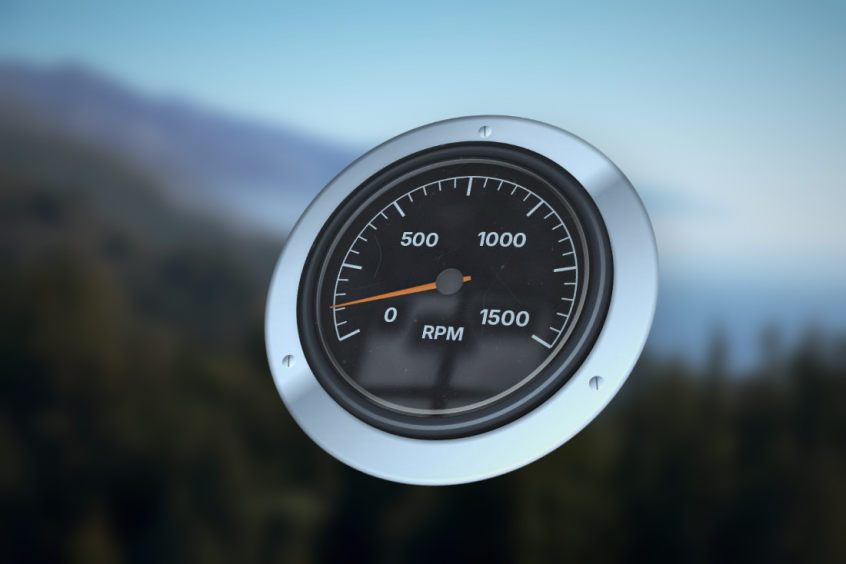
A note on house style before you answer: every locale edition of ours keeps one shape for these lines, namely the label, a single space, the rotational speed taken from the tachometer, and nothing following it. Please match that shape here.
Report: 100 rpm
